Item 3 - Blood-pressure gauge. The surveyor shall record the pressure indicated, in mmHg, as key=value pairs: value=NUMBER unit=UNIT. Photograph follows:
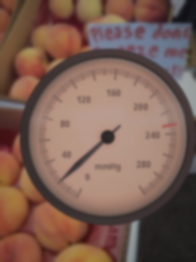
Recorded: value=20 unit=mmHg
